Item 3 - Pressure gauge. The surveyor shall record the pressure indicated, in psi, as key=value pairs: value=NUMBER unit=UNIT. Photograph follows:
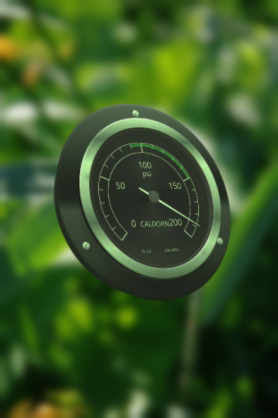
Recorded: value=190 unit=psi
